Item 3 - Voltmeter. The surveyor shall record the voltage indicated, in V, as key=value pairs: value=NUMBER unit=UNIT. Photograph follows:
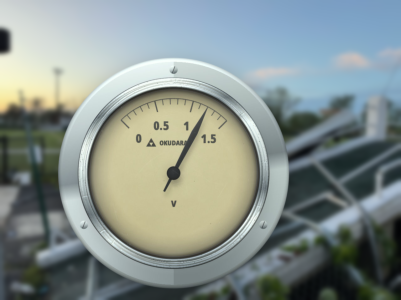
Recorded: value=1.2 unit=V
